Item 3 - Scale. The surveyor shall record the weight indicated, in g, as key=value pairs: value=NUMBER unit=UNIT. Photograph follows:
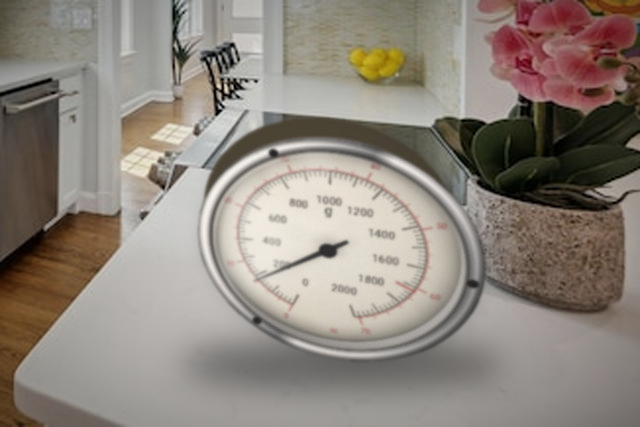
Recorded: value=200 unit=g
